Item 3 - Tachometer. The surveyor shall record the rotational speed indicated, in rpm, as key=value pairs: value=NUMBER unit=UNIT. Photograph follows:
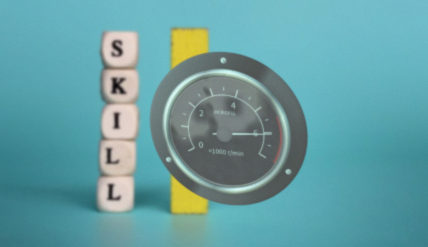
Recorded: value=6000 unit=rpm
